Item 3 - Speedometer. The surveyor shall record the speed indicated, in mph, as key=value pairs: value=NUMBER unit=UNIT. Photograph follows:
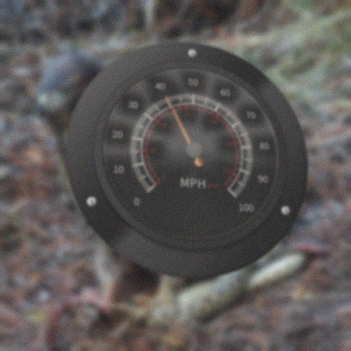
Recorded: value=40 unit=mph
